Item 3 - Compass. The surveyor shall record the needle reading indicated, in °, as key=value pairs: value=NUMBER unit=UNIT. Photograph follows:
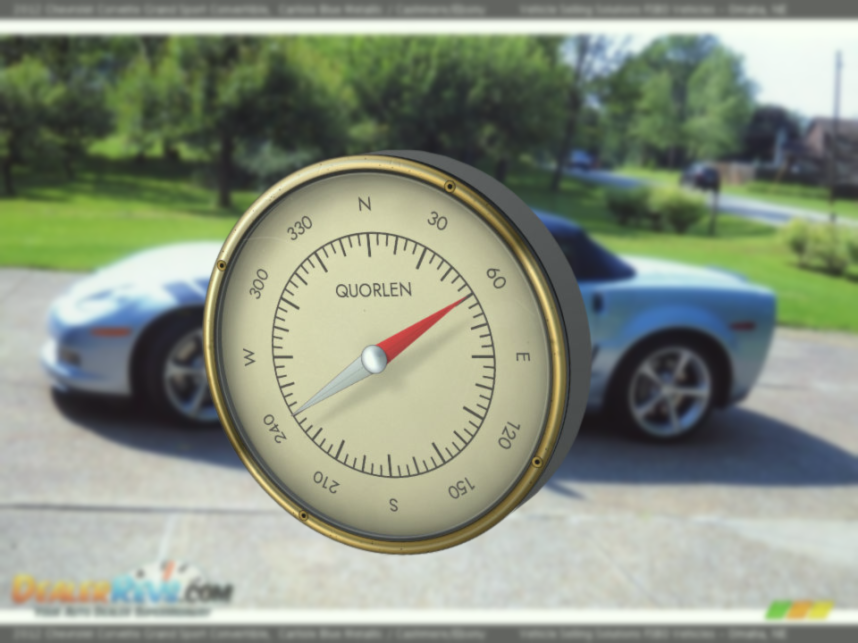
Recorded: value=60 unit=°
